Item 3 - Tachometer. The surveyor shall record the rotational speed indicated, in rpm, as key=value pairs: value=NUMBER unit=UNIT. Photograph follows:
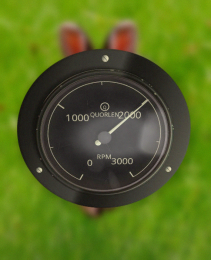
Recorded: value=2000 unit=rpm
